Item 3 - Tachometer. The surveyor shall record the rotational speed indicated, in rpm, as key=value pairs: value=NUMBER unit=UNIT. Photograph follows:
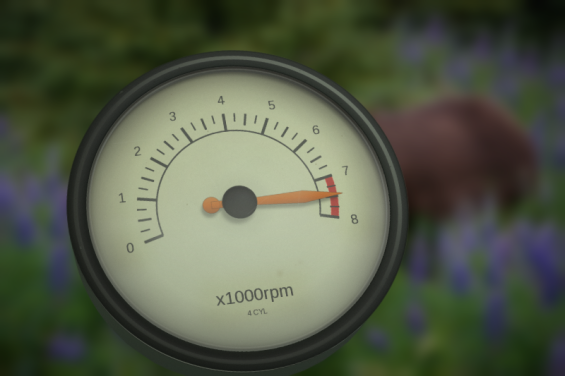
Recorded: value=7500 unit=rpm
